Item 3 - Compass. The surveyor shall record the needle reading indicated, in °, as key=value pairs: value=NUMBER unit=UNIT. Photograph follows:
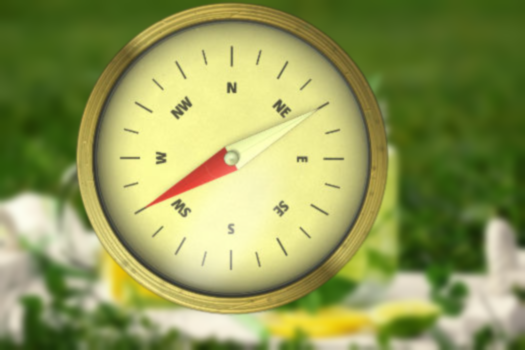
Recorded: value=240 unit=°
